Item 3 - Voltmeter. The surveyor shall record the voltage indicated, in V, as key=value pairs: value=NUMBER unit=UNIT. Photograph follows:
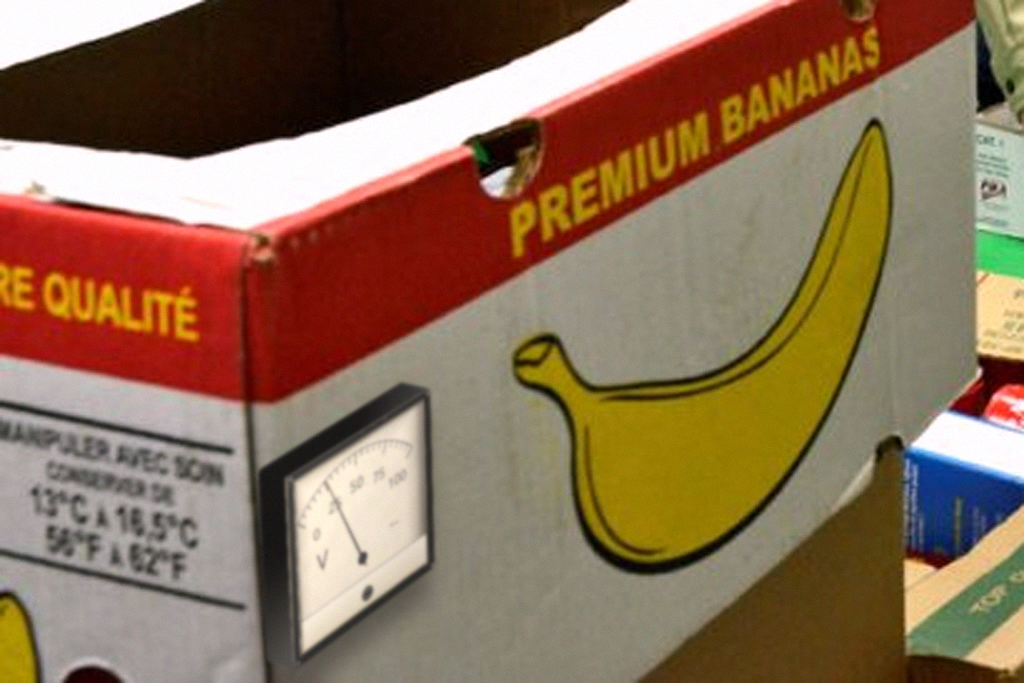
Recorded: value=25 unit=V
